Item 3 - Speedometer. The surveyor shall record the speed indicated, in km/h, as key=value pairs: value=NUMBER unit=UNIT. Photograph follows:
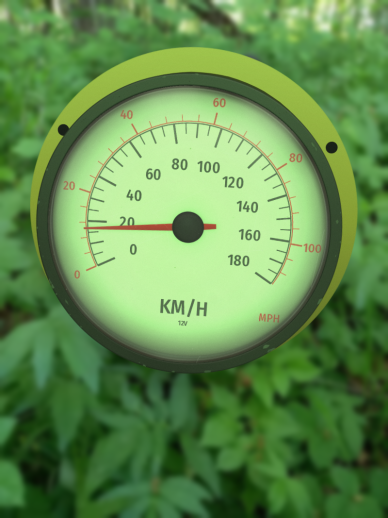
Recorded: value=17.5 unit=km/h
